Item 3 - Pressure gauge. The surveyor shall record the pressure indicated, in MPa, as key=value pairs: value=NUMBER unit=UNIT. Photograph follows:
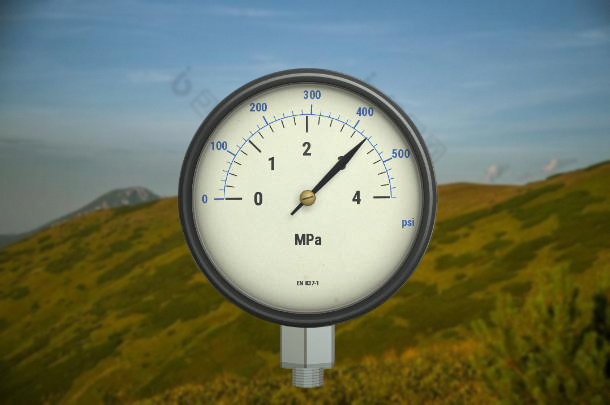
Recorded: value=3 unit=MPa
